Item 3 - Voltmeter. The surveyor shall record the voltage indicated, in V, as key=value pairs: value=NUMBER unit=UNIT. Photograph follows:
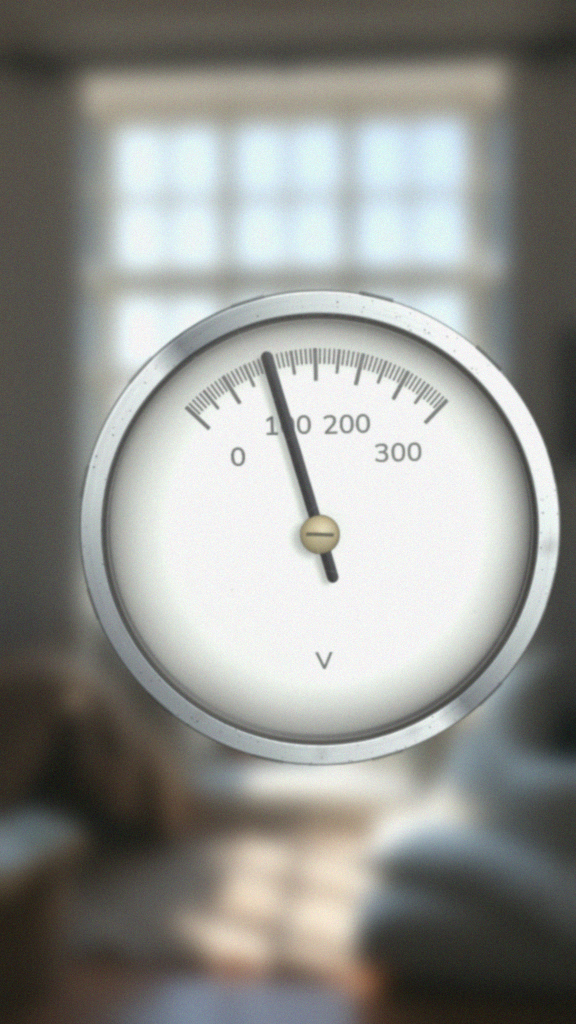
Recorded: value=100 unit=V
